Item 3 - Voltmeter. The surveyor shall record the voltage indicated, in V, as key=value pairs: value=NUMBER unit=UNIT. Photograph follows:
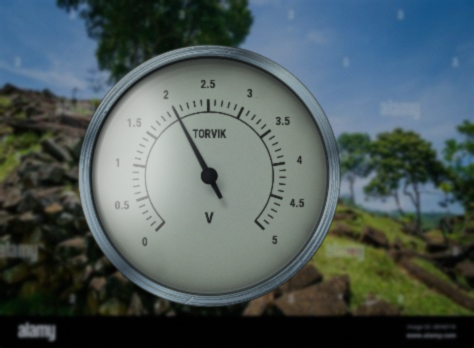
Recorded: value=2 unit=V
